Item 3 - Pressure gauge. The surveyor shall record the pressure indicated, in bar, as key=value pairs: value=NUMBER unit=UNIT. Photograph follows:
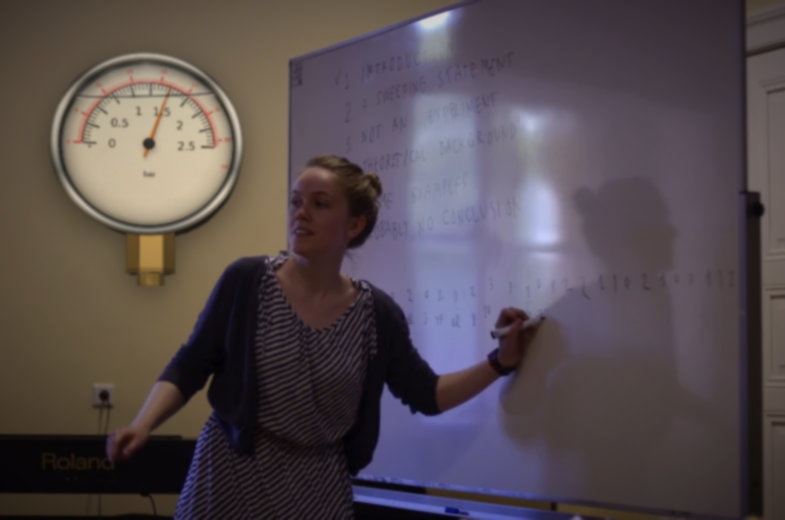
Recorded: value=1.5 unit=bar
